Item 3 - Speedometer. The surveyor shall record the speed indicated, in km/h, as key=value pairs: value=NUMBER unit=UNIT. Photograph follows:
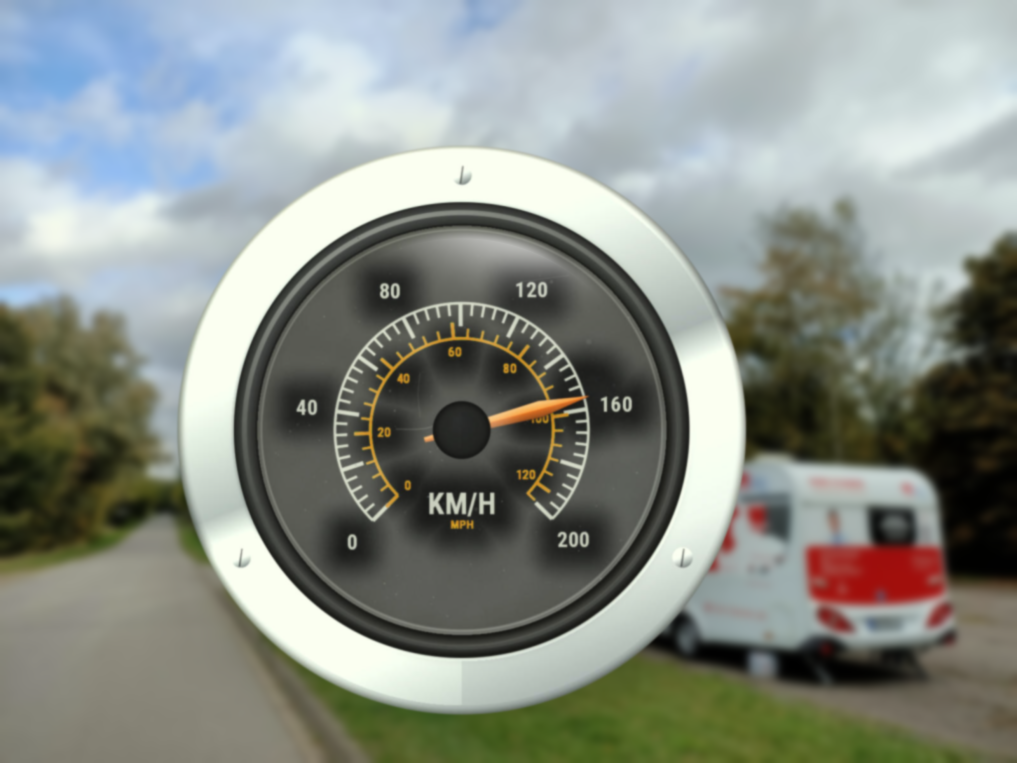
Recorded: value=156 unit=km/h
